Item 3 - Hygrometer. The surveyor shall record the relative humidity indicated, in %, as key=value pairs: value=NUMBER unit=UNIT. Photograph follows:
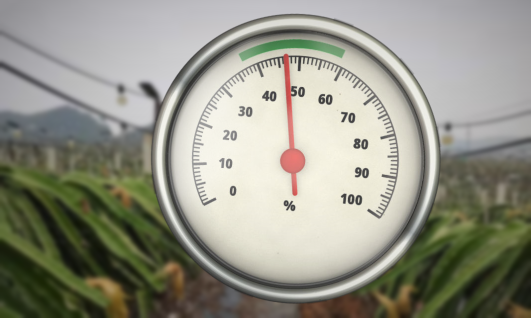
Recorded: value=47 unit=%
